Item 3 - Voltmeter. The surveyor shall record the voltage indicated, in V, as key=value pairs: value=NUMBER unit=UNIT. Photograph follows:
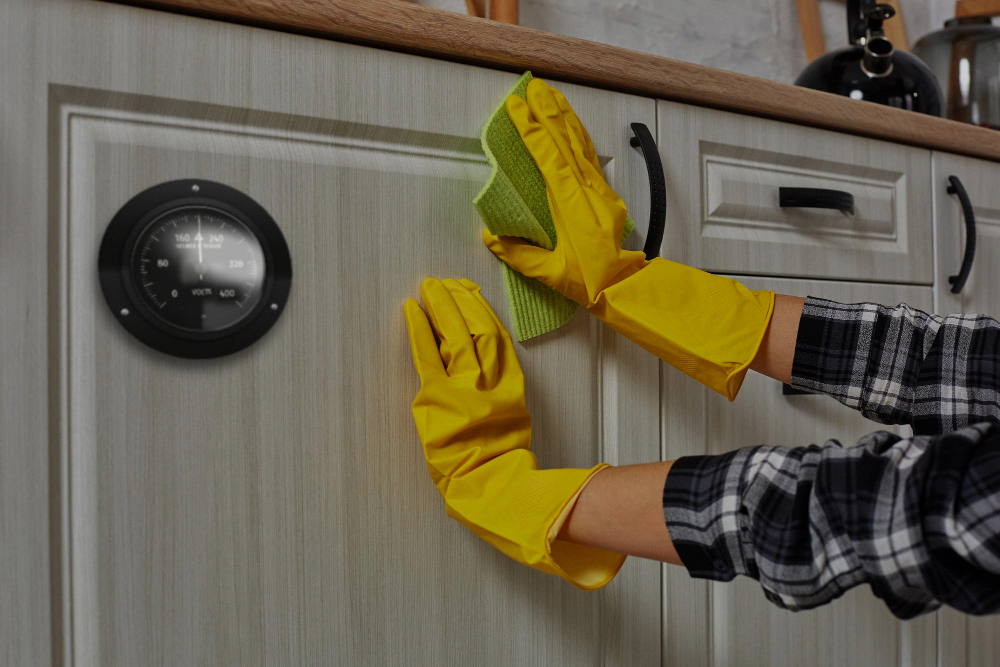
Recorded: value=200 unit=V
